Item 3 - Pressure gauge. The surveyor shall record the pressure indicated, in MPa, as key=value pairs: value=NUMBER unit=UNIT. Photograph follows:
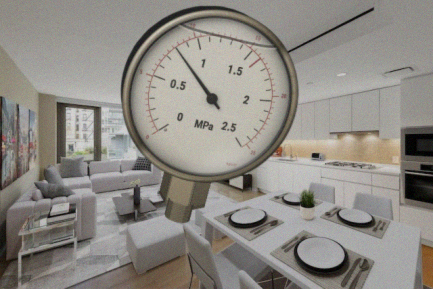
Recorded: value=0.8 unit=MPa
